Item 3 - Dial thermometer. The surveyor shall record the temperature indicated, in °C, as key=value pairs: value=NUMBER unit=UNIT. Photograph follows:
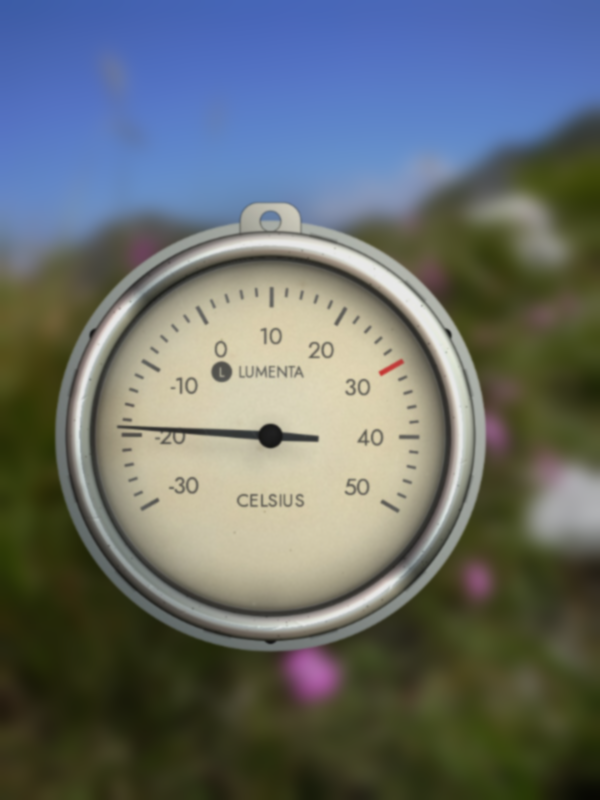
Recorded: value=-19 unit=°C
